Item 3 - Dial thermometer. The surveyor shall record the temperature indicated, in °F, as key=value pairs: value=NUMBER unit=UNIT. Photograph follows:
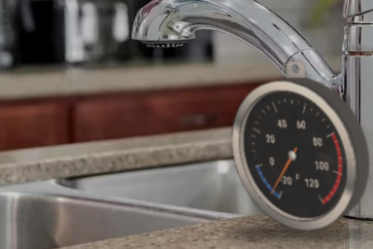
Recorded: value=-16 unit=°F
